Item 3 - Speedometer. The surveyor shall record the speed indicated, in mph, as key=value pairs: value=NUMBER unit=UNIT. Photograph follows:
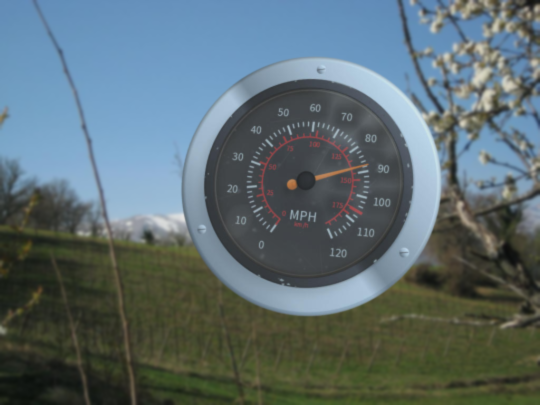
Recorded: value=88 unit=mph
